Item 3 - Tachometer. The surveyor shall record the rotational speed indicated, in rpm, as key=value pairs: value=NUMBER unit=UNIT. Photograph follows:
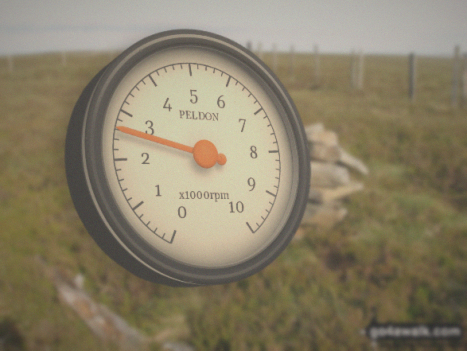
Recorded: value=2600 unit=rpm
